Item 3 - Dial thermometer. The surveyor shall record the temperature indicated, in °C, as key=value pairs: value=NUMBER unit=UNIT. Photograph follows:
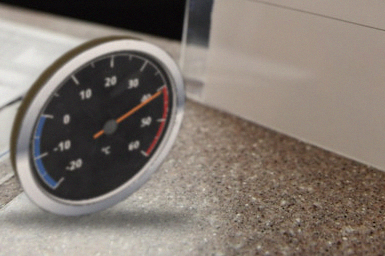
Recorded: value=40 unit=°C
